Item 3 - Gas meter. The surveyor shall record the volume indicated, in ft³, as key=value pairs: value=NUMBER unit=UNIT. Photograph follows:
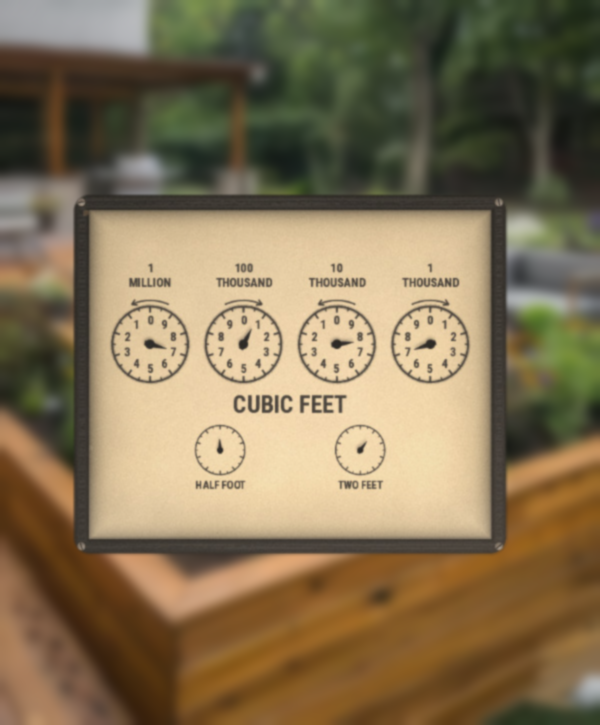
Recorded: value=707700 unit=ft³
